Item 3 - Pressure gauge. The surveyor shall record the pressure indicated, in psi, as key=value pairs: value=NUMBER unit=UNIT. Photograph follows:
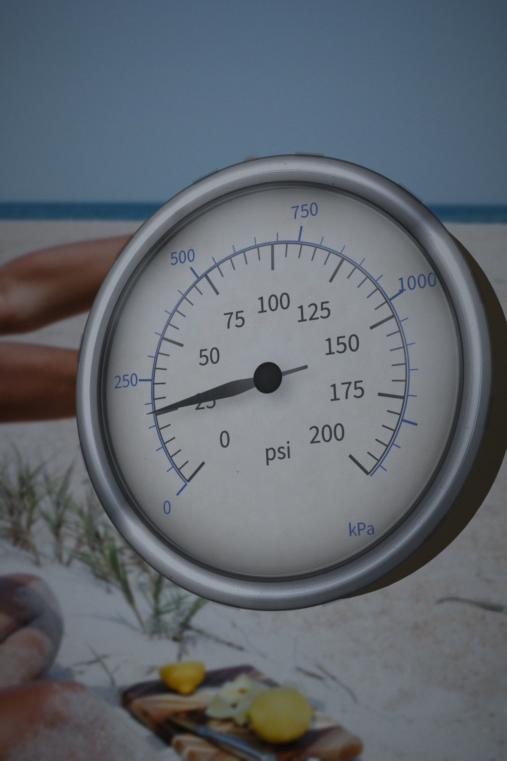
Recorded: value=25 unit=psi
